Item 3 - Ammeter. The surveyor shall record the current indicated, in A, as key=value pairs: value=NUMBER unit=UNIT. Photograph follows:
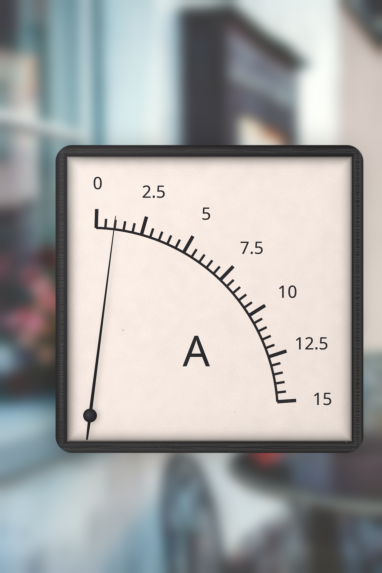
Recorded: value=1 unit=A
